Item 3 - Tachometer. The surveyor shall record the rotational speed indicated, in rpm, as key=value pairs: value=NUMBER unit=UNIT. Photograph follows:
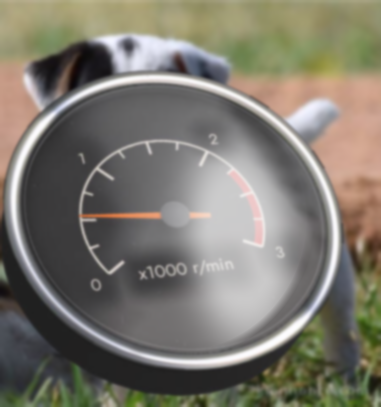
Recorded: value=500 unit=rpm
